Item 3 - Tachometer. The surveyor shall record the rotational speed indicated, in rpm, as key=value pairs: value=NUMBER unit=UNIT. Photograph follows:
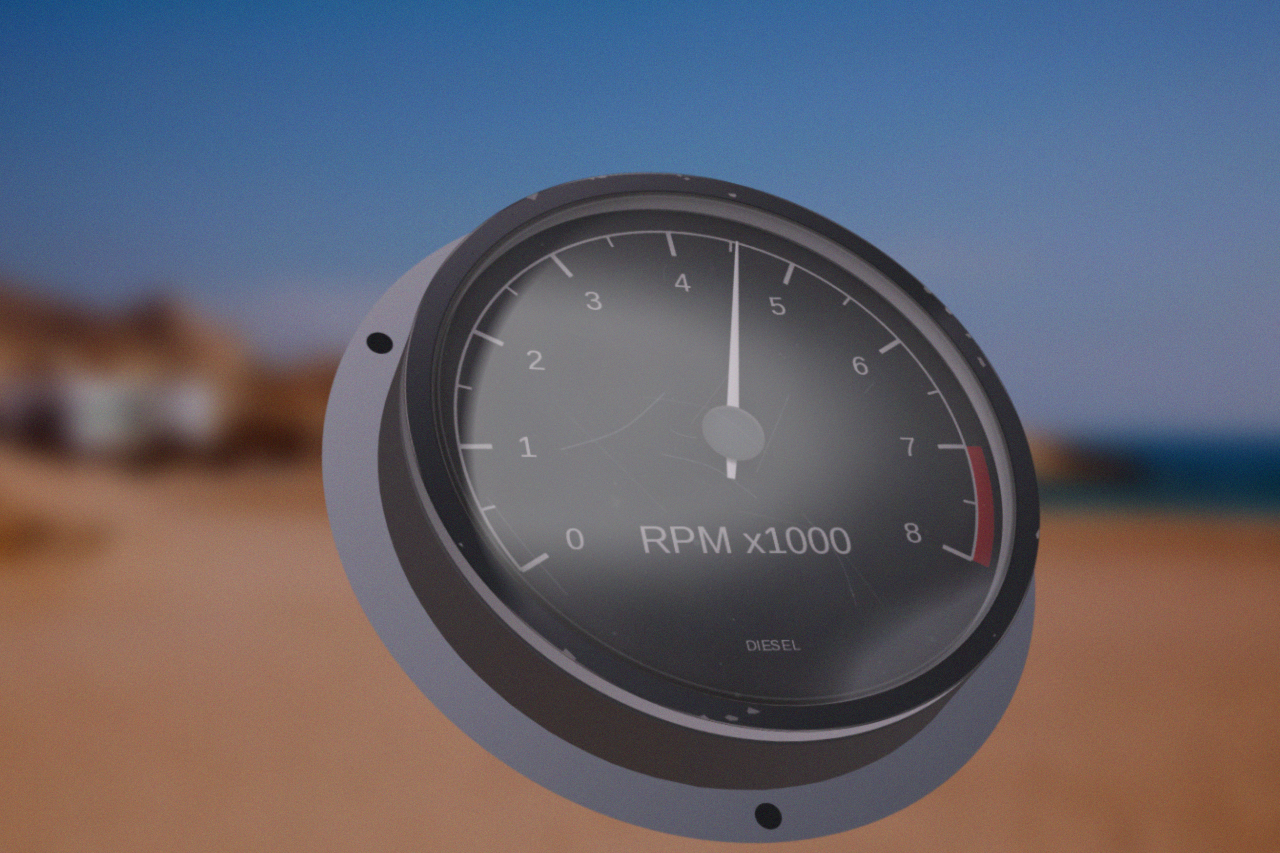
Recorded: value=4500 unit=rpm
